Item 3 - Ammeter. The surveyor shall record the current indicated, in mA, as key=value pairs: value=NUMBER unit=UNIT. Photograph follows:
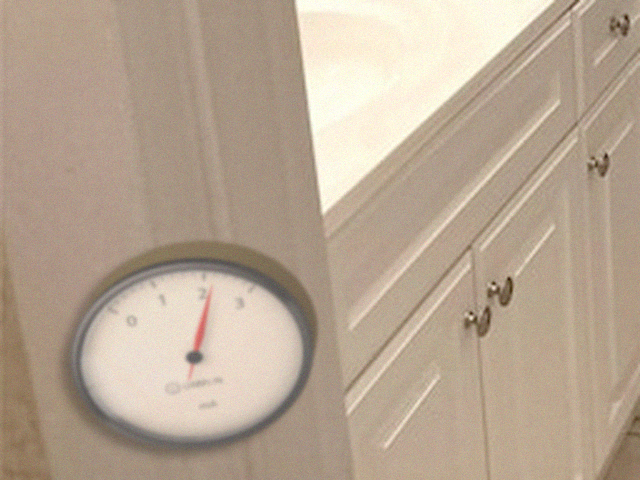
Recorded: value=2.2 unit=mA
